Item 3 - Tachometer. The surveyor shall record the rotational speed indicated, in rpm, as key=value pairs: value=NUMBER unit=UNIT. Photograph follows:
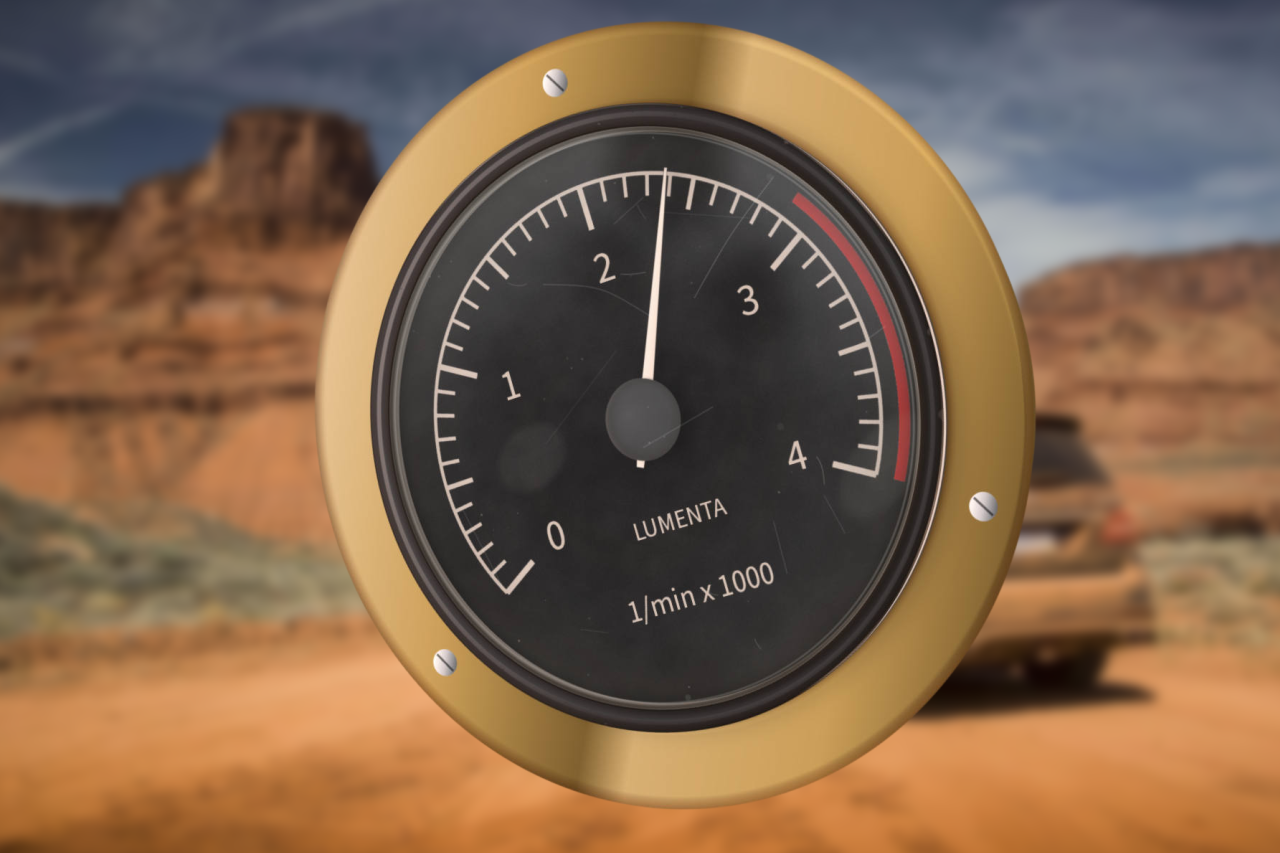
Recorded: value=2400 unit=rpm
